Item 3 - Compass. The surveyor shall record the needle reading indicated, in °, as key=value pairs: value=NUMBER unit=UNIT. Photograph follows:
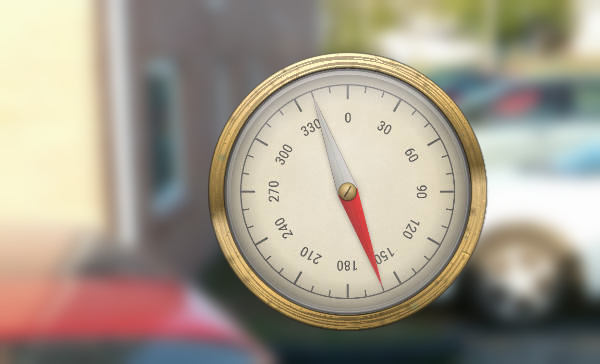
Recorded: value=160 unit=°
